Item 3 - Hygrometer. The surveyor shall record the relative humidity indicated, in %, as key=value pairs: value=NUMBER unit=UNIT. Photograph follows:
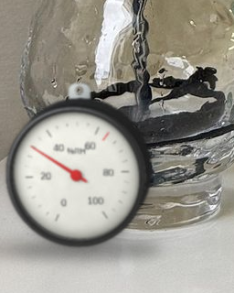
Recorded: value=32 unit=%
